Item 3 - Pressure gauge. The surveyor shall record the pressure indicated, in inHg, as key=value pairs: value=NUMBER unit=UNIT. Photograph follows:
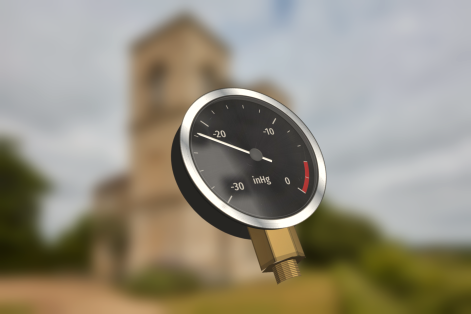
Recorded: value=-22 unit=inHg
